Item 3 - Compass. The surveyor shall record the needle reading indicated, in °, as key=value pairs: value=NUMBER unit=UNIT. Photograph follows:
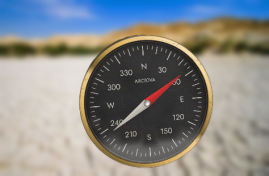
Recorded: value=55 unit=°
